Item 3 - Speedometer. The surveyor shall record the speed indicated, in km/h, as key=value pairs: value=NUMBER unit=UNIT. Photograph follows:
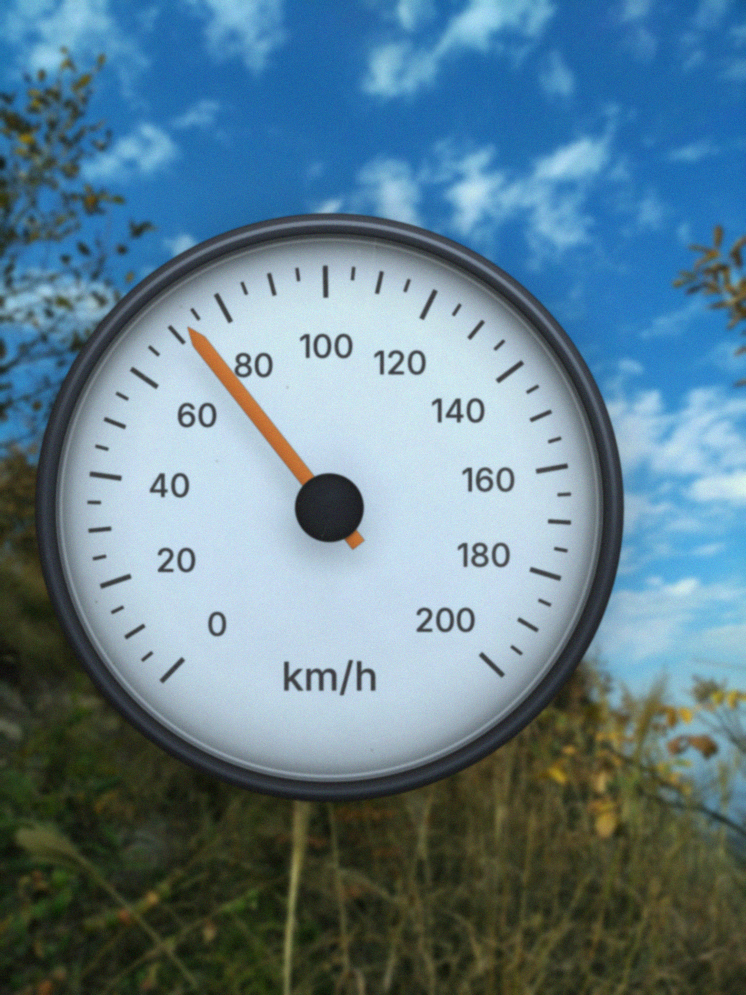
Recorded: value=72.5 unit=km/h
